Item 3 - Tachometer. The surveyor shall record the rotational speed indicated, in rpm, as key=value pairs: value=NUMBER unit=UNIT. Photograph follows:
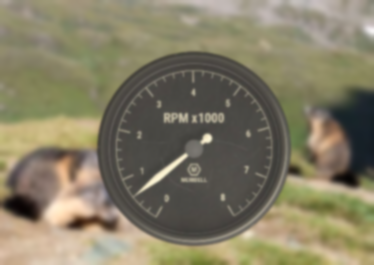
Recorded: value=600 unit=rpm
